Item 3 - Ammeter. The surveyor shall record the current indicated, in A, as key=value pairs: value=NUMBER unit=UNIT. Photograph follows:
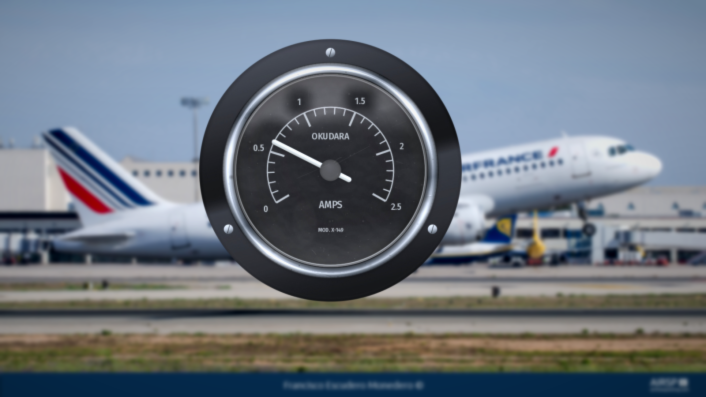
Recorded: value=0.6 unit=A
